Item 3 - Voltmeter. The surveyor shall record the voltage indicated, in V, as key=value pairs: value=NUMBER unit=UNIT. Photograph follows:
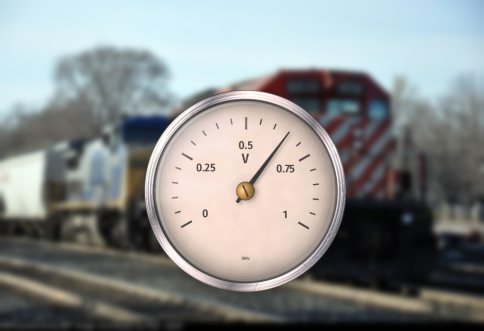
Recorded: value=0.65 unit=V
